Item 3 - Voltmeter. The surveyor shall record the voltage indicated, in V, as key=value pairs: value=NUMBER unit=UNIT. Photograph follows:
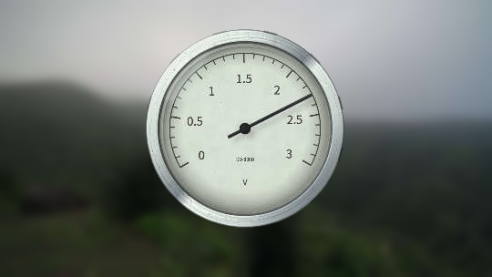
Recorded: value=2.3 unit=V
